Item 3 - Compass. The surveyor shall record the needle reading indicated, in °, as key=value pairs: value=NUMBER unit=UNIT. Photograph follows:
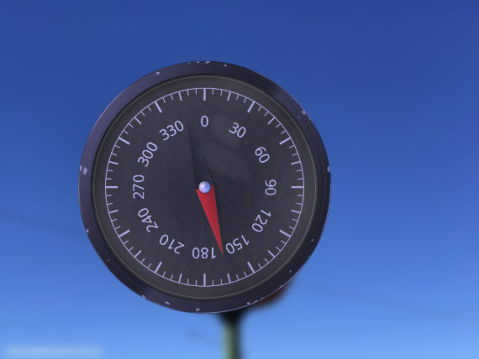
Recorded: value=165 unit=°
